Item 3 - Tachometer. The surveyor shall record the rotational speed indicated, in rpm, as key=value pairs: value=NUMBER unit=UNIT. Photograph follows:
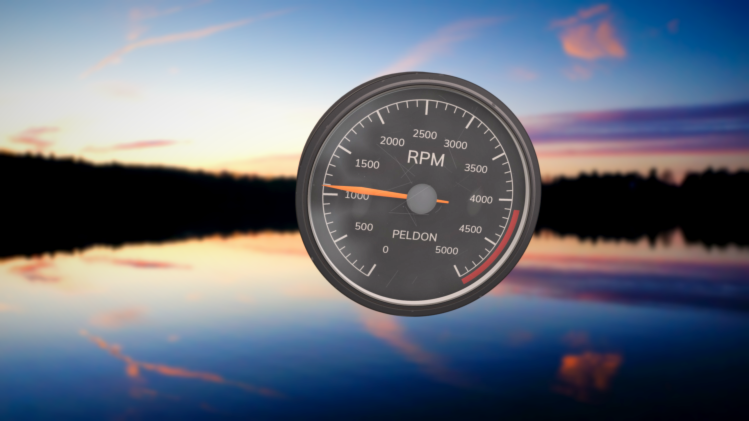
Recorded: value=1100 unit=rpm
